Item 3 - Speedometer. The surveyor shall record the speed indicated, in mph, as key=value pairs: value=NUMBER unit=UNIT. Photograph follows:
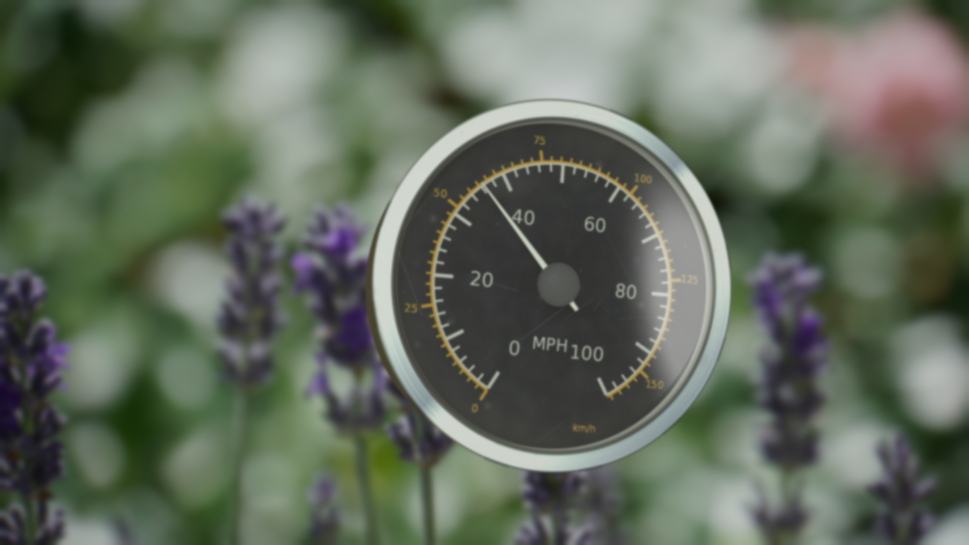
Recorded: value=36 unit=mph
